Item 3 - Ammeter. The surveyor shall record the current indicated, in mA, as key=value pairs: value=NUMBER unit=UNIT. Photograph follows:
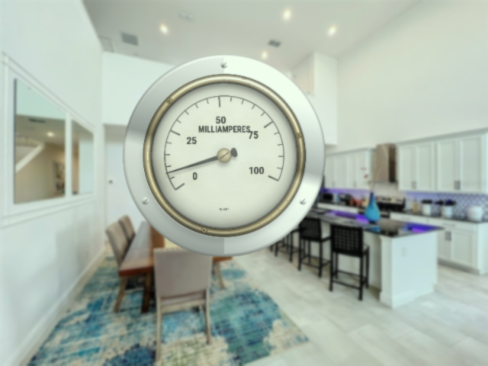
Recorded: value=7.5 unit=mA
